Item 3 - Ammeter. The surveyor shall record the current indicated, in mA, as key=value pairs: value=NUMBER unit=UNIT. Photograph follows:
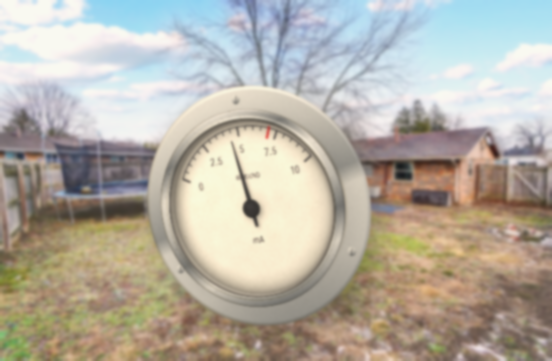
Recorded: value=4.5 unit=mA
